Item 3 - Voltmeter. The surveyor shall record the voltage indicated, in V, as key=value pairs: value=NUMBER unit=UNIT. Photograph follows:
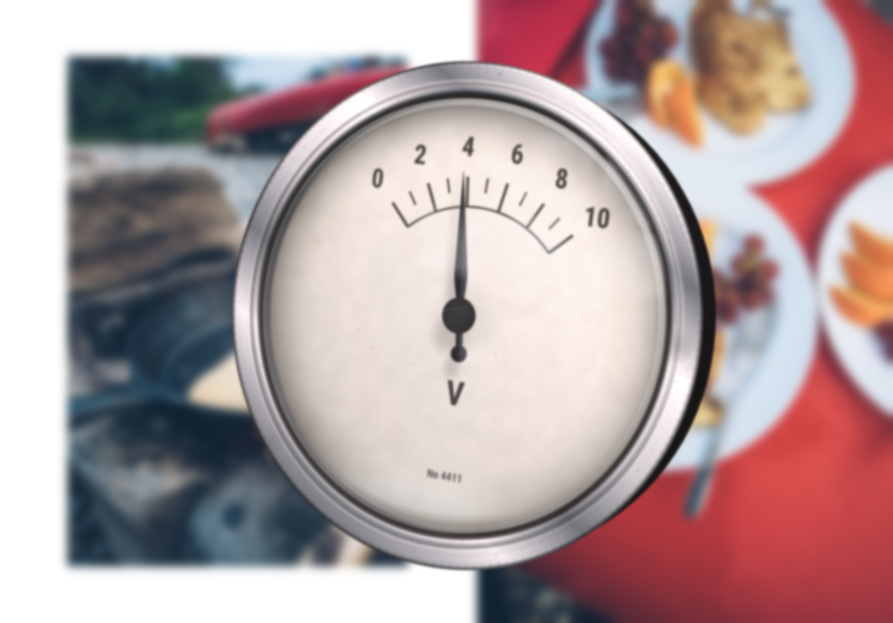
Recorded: value=4 unit=V
